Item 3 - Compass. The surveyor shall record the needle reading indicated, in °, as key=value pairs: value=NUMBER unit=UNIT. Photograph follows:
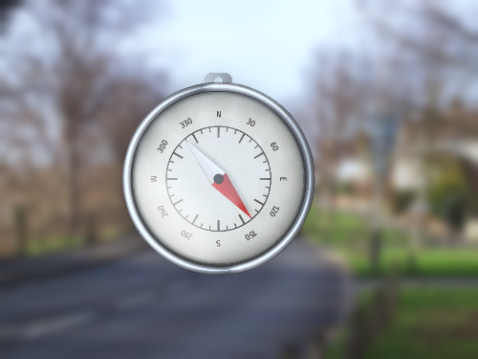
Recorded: value=140 unit=°
